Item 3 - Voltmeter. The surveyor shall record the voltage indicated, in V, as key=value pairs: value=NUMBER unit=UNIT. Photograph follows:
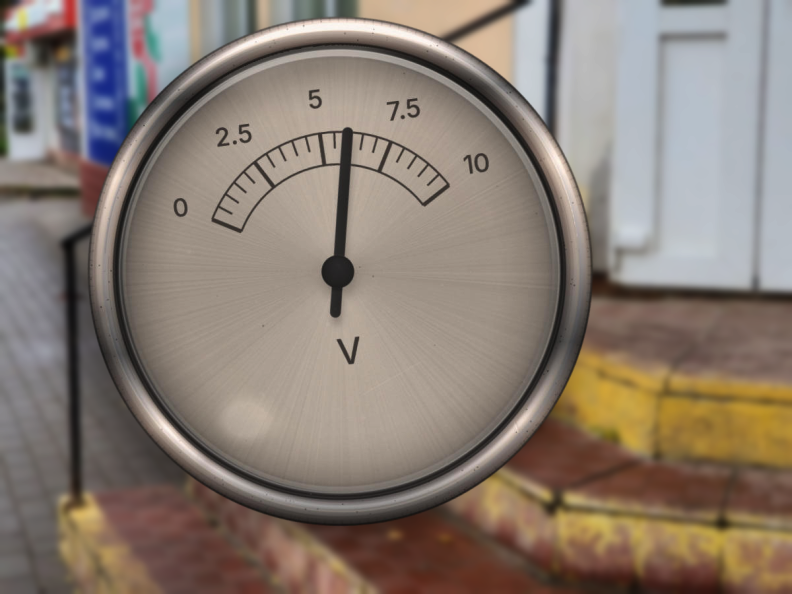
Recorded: value=6 unit=V
